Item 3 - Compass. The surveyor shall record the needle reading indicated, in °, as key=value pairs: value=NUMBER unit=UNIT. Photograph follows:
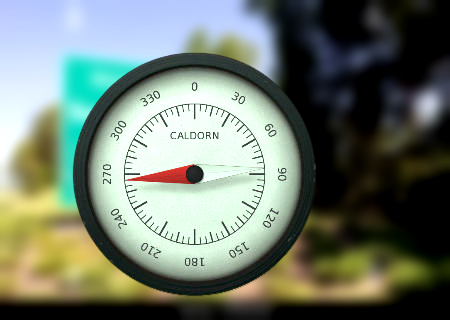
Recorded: value=265 unit=°
